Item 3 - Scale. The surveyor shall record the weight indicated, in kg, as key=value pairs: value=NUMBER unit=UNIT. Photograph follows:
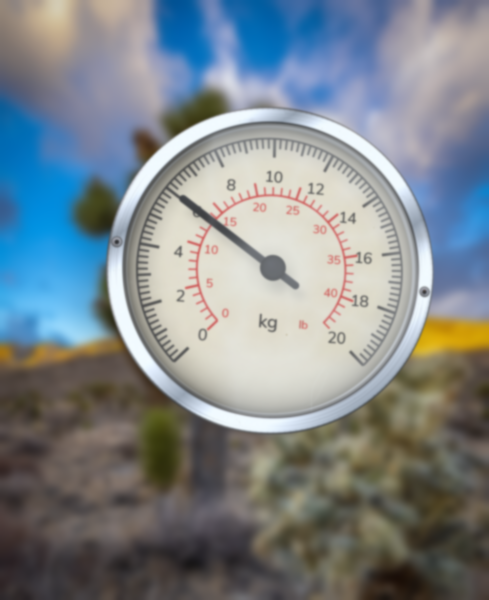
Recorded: value=6 unit=kg
